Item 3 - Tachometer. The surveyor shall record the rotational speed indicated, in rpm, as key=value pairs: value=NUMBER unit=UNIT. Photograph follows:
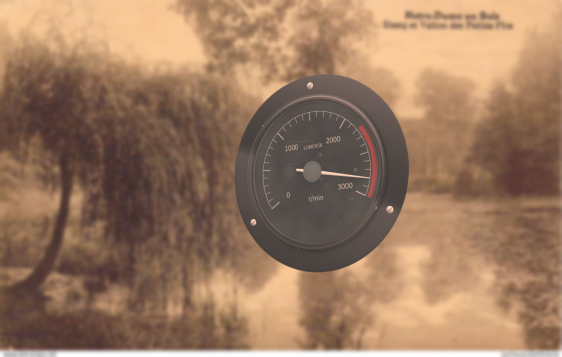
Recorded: value=2800 unit=rpm
